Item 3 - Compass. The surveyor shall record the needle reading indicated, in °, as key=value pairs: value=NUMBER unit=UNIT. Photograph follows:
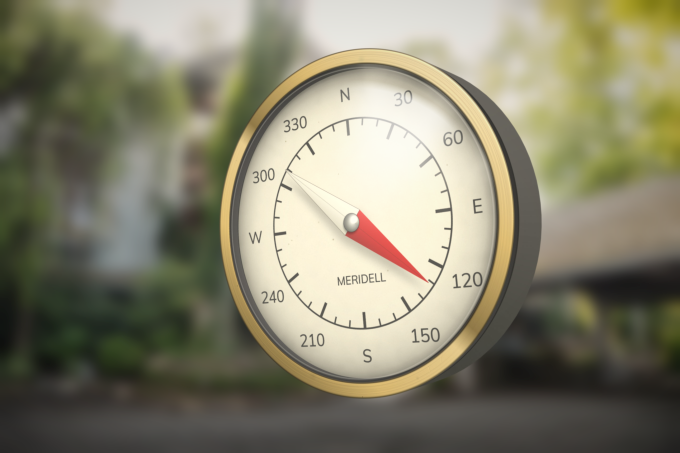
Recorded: value=130 unit=°
